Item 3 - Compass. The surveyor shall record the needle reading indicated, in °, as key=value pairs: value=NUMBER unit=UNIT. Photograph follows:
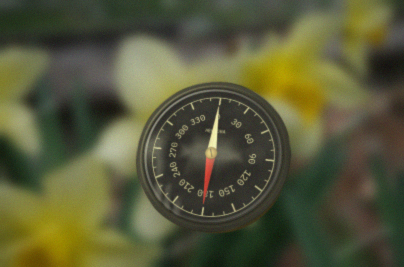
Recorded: value=180 unit=°
